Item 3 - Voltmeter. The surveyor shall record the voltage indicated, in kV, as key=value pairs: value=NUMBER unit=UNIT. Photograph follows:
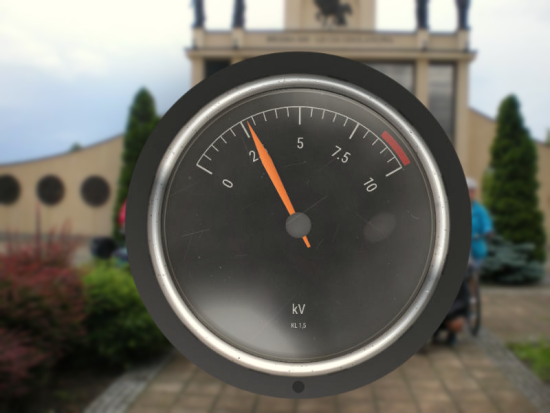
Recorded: value=2.75 unit=kV
